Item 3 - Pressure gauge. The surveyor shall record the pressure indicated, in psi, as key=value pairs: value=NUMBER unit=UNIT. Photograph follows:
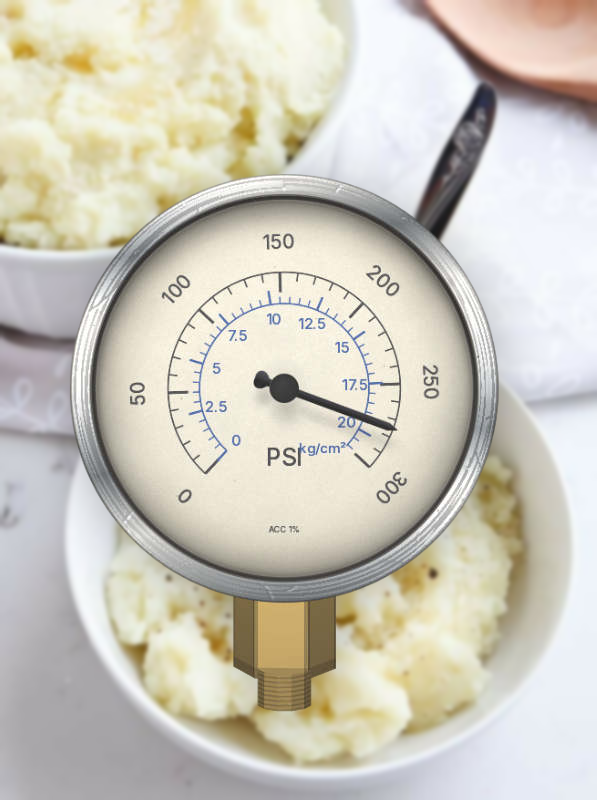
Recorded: value=275 unit=psi
